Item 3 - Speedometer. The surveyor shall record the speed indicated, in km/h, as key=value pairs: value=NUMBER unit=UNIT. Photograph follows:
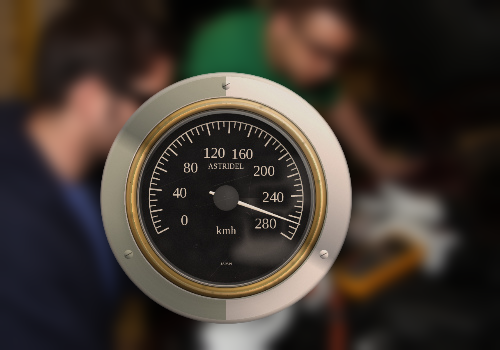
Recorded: value=265 unit=km/h
